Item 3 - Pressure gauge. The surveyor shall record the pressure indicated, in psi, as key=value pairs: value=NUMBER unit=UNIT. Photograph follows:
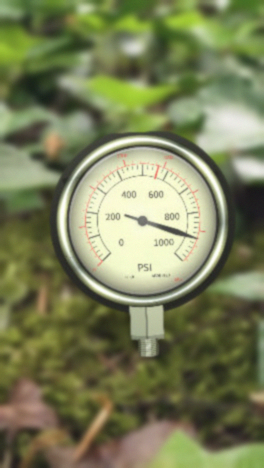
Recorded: value=900 unit=psi
